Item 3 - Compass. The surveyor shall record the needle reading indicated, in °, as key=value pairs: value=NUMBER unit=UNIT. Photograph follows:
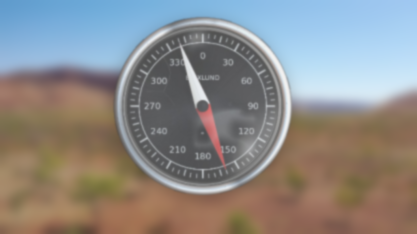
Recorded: value=160 unit=°
